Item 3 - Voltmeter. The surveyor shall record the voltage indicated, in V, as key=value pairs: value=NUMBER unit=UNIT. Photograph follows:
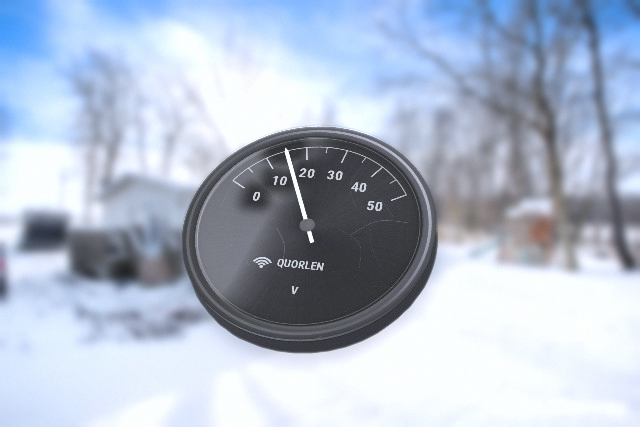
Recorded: value=15 unit=V
